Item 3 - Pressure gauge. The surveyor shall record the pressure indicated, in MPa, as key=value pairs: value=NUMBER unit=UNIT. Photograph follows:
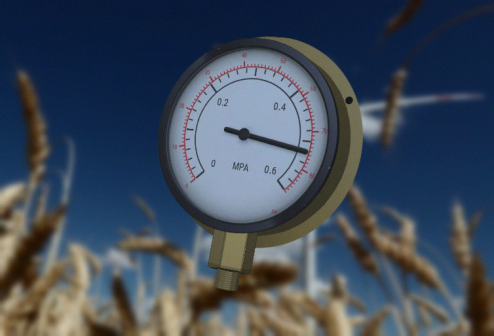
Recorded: value=0.52 unit=MPa
